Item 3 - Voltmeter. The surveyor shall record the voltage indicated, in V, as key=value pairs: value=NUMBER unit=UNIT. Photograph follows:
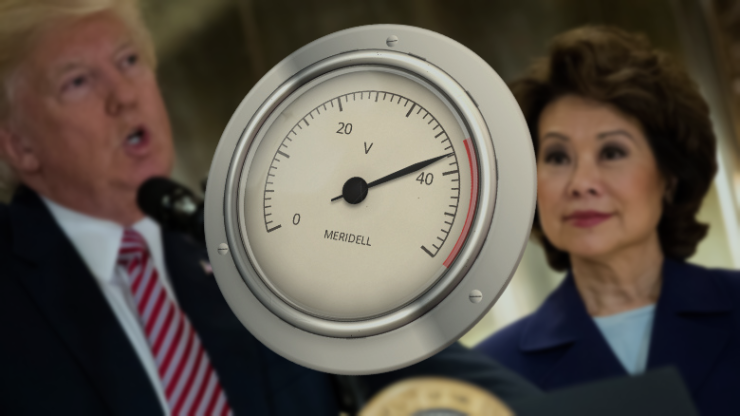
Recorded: value=38 unit=V
